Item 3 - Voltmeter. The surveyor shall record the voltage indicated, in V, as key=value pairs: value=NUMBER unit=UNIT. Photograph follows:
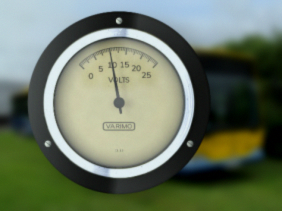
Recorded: value=10 unit=V
